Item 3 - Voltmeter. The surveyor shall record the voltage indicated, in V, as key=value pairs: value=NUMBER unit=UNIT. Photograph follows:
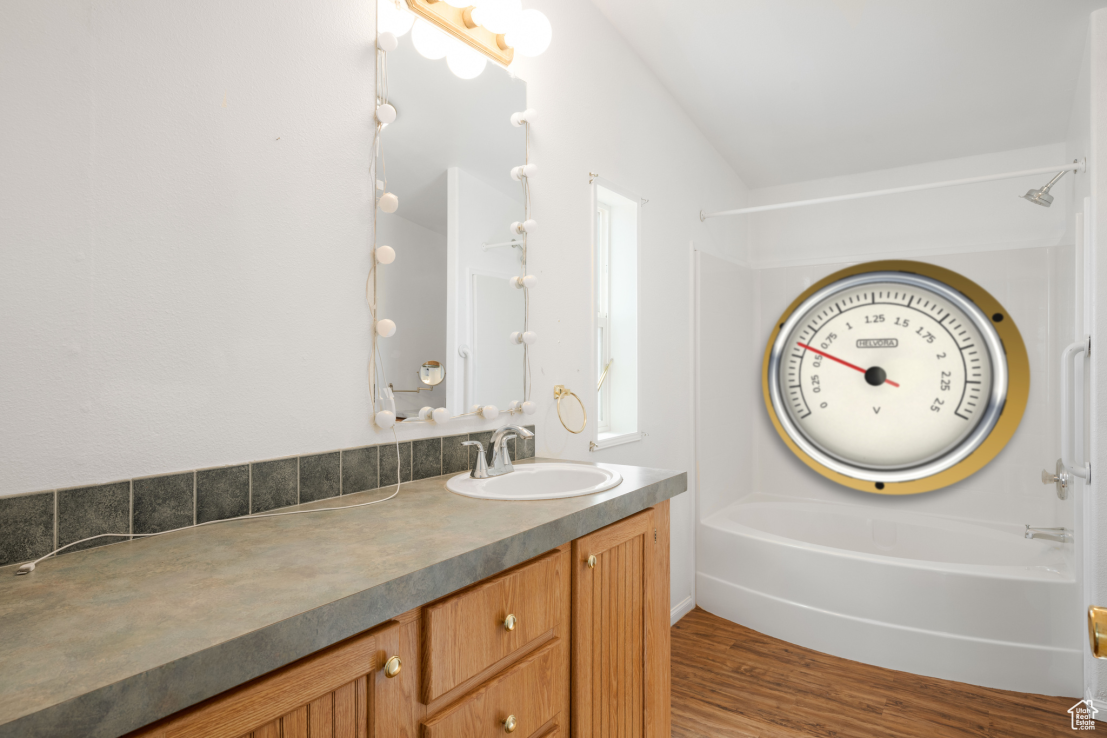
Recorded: value=0.6 unit=V
